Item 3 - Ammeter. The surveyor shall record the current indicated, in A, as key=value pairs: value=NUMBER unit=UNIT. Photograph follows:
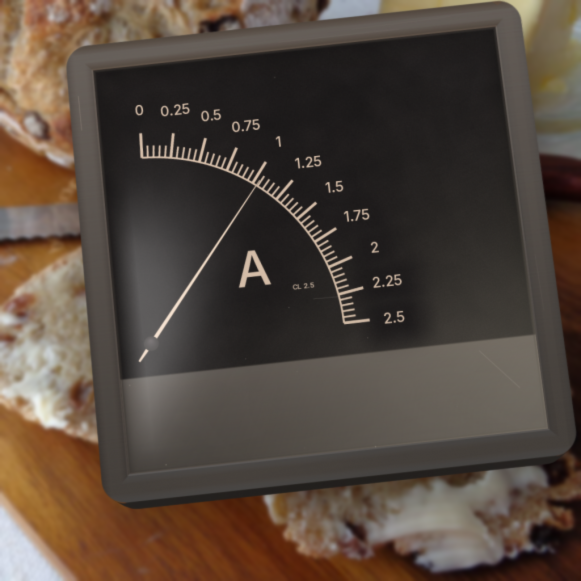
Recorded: value=1.05 unit=A
